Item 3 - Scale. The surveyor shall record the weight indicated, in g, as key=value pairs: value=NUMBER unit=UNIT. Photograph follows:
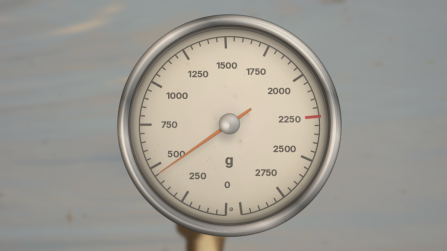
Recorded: value=450 unit=g
